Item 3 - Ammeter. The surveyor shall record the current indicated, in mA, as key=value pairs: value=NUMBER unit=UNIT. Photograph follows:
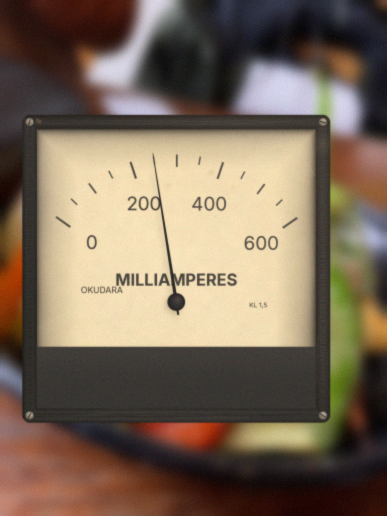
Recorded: value=250 unit=mA
